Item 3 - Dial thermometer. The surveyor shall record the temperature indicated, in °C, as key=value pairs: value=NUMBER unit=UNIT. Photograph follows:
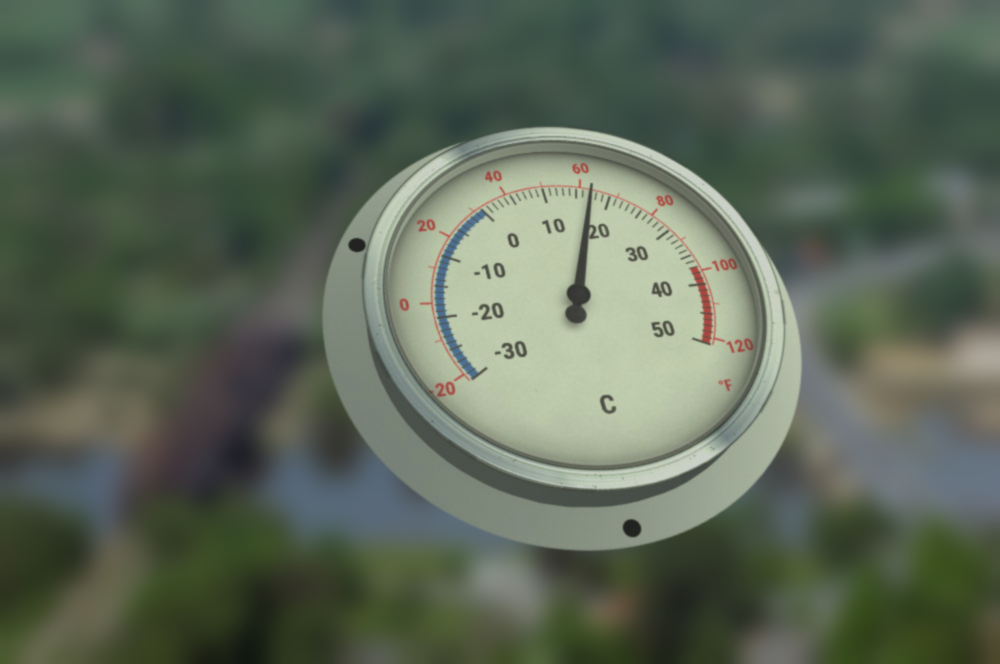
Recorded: value=17 unit=°C
